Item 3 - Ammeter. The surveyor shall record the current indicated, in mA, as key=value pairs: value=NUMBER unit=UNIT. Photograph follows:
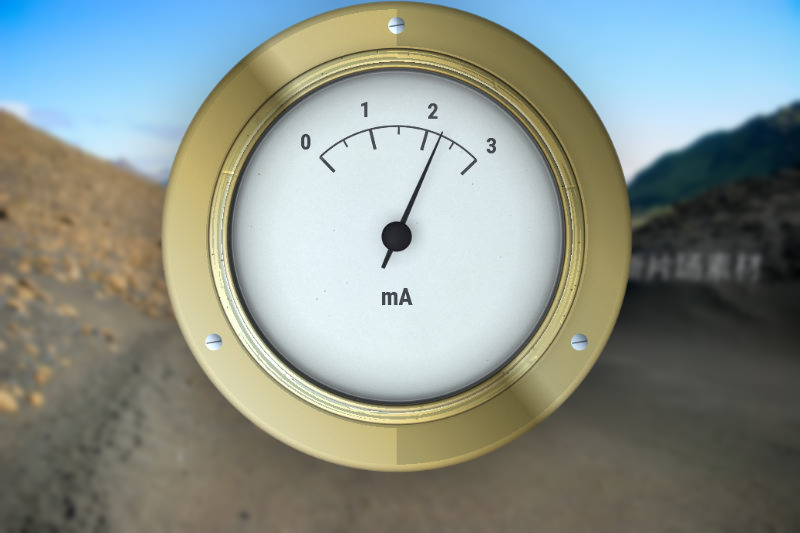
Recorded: value=2.25 unit=mA
